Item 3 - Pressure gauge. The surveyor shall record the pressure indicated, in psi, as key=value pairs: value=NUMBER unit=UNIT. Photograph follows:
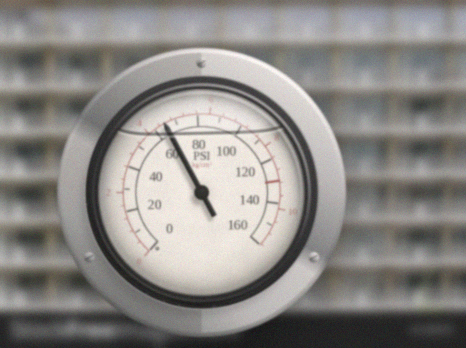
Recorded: value=65 unit=psi
